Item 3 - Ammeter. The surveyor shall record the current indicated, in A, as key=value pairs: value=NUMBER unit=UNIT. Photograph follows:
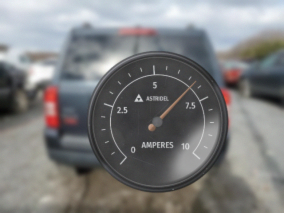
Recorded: value=6.75 unit=A
